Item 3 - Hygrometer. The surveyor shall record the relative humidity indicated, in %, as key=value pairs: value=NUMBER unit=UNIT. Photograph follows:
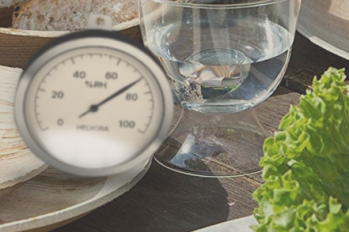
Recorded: value=72 unit=%
